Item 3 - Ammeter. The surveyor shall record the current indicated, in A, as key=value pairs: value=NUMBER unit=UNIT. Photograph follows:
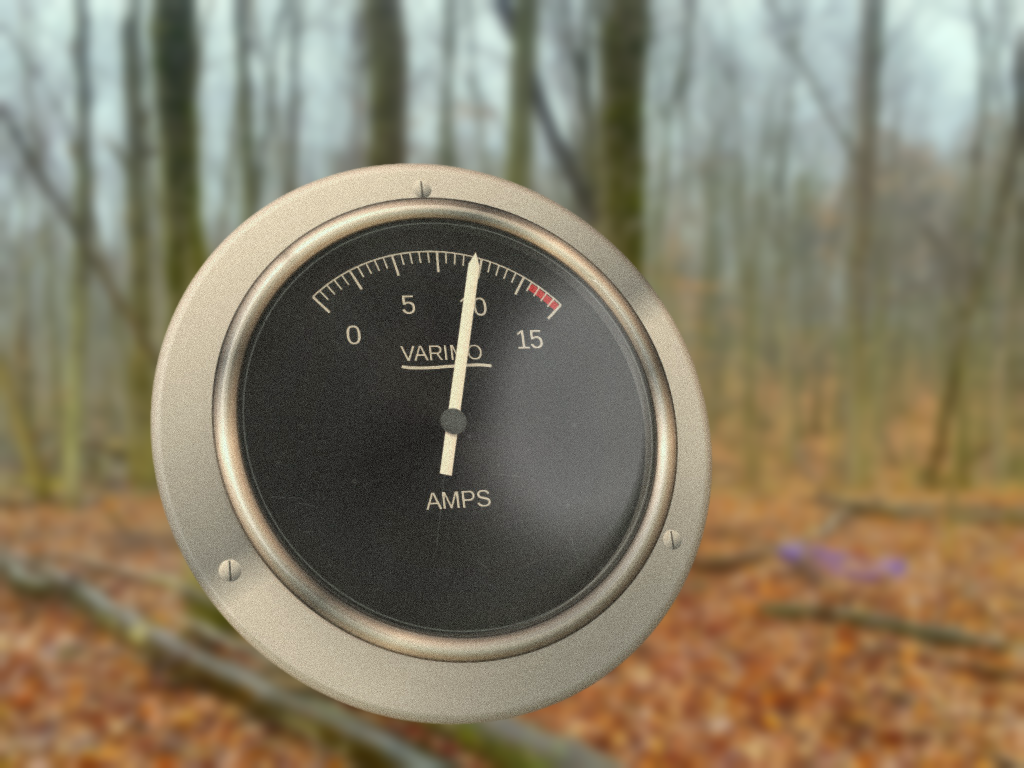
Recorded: value=9.5 unit=A
